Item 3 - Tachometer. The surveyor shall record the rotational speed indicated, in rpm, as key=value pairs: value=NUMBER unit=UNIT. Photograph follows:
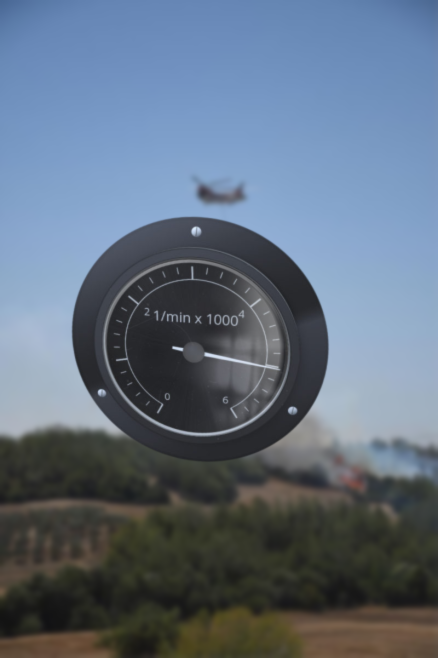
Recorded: value=5000 unit=rpm
